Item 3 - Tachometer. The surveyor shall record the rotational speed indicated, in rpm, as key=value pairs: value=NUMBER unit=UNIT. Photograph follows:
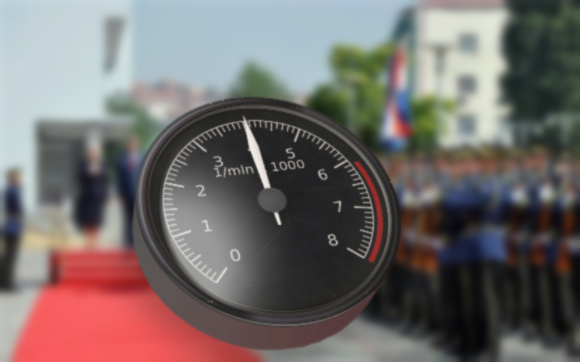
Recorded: value=4000 unit=rpm
